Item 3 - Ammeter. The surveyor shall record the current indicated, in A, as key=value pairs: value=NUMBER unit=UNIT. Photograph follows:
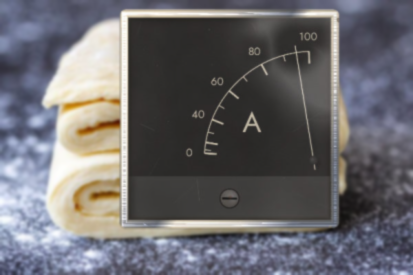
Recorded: value=95 unit=A
